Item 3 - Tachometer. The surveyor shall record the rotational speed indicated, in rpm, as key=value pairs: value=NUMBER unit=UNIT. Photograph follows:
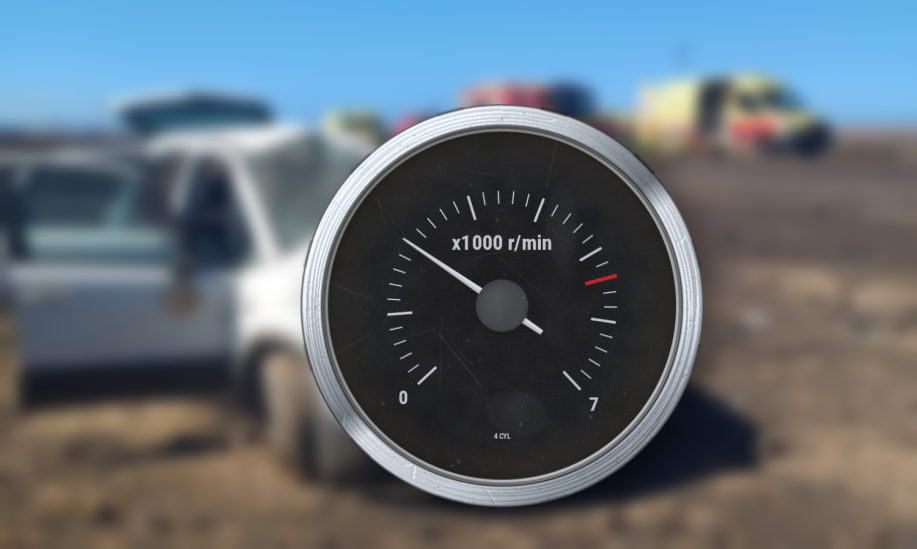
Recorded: value=2000 unit=rpm
